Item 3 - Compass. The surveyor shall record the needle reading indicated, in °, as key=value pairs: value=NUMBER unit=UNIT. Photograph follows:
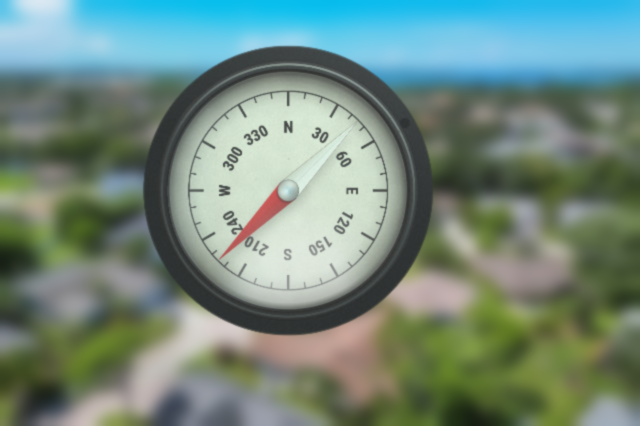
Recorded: value=225 unit=°
